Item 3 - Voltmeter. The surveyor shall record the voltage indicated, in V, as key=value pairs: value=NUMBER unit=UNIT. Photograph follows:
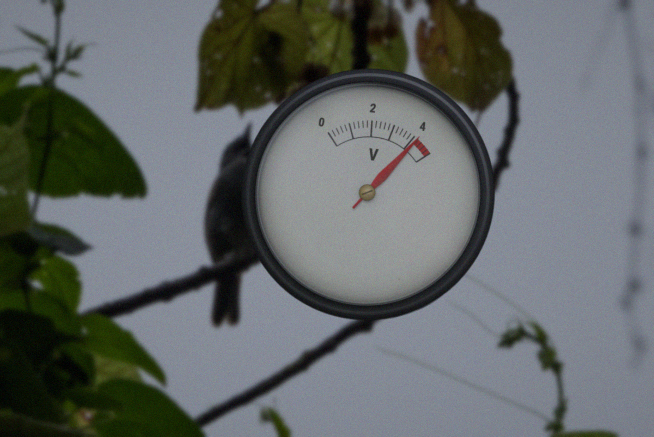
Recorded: value=4.2 unit=V
